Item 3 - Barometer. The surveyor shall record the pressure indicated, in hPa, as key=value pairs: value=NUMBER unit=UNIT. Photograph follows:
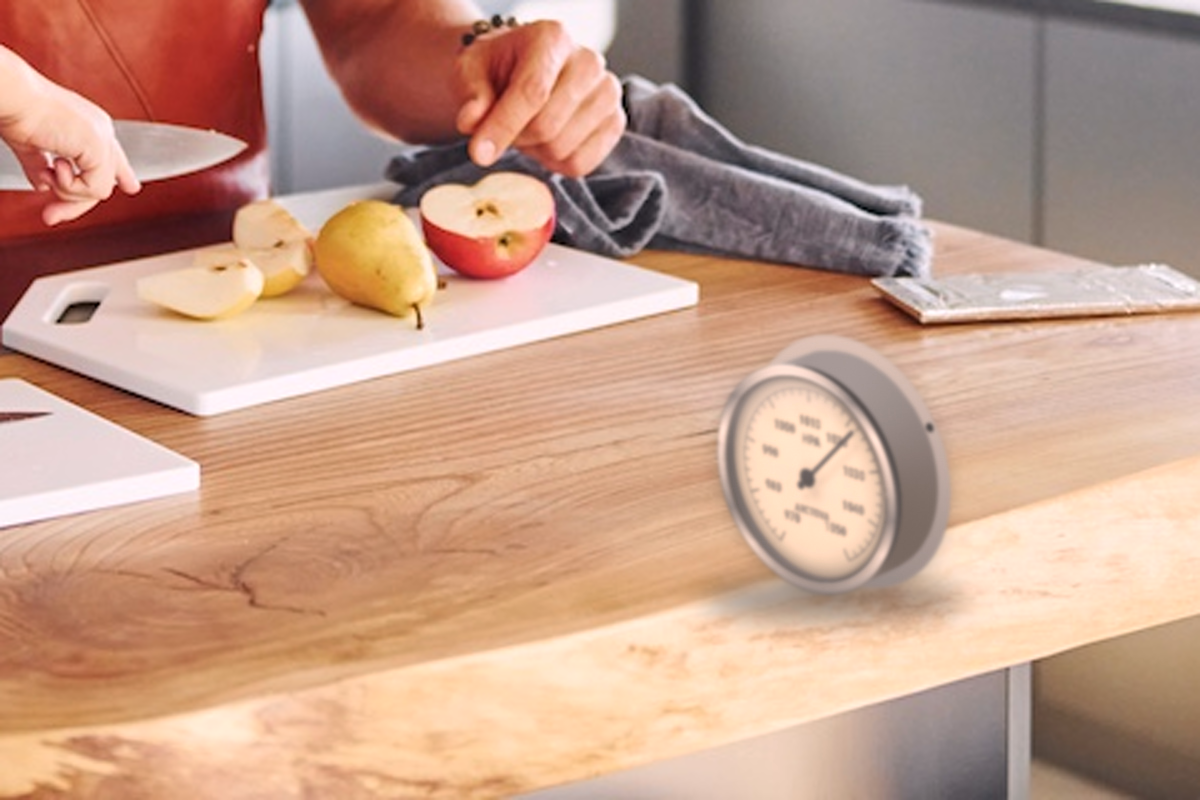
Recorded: value=1022 unit=hPa
